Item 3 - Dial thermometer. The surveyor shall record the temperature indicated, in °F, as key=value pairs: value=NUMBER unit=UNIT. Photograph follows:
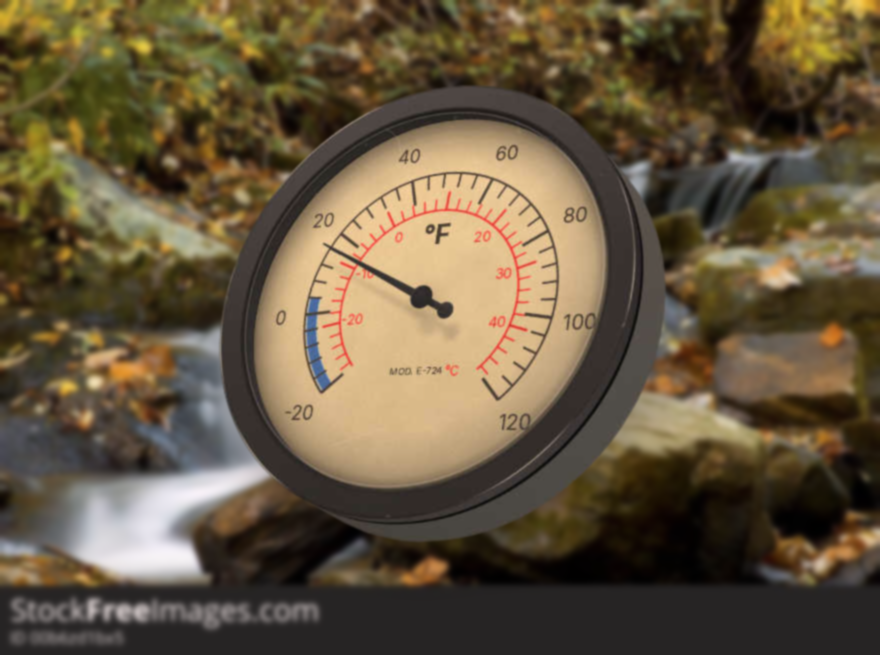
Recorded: value=16 unit=°F
